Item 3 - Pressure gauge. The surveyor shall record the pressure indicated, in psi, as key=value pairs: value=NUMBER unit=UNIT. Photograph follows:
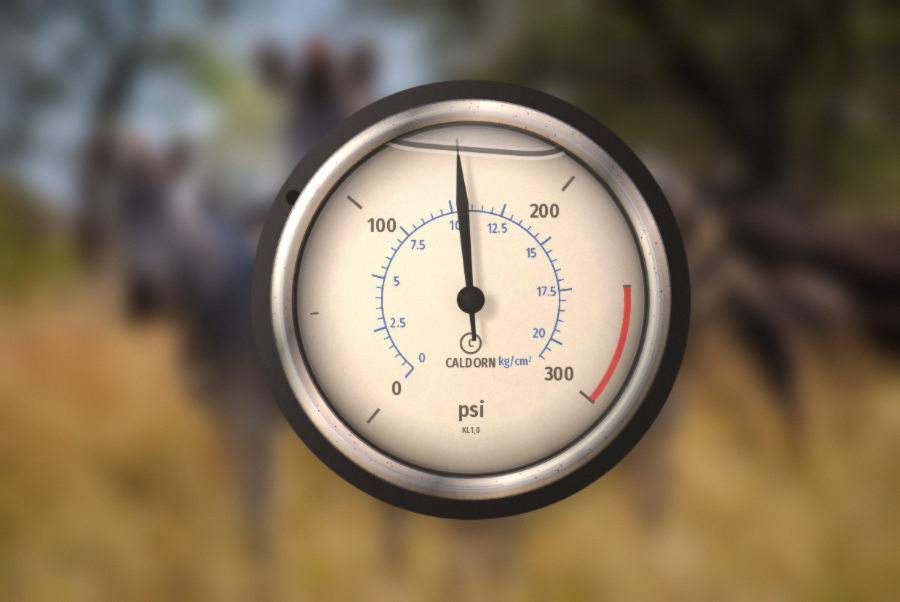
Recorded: value=150 unit=psi
